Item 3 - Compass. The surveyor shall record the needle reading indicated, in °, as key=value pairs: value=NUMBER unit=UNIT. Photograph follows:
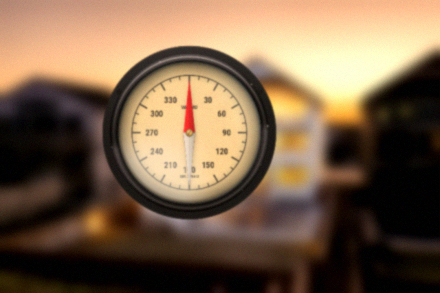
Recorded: value=0 unit=°
